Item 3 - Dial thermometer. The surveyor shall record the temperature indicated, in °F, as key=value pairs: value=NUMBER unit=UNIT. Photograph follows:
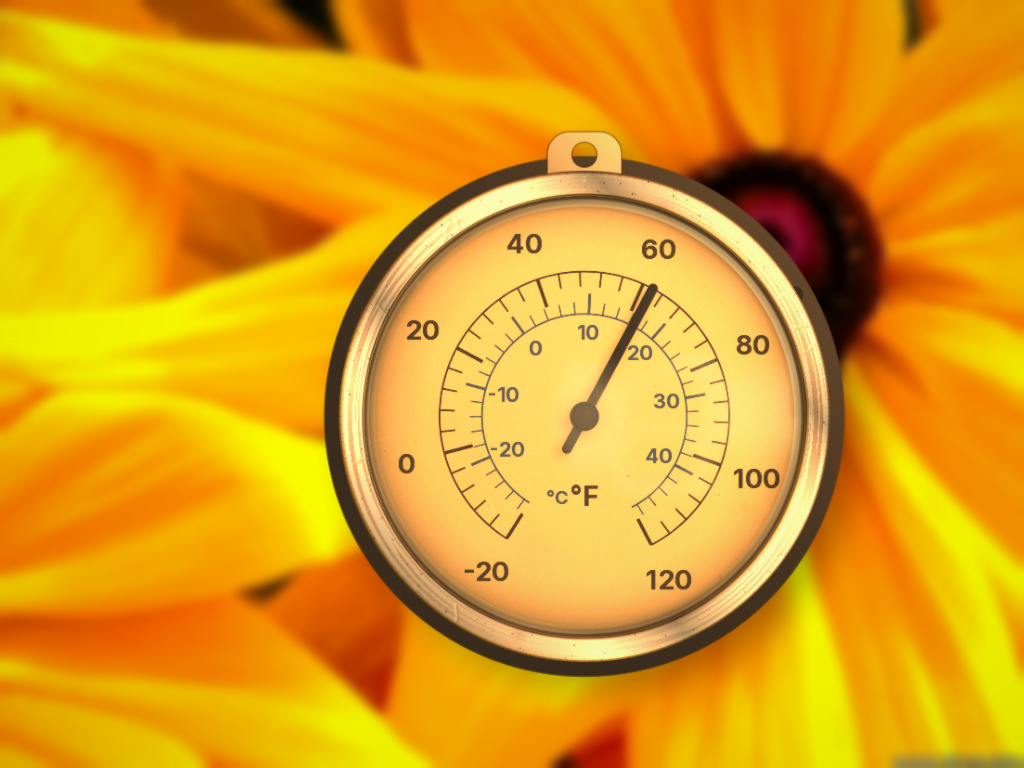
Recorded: value=62 unit=°F
